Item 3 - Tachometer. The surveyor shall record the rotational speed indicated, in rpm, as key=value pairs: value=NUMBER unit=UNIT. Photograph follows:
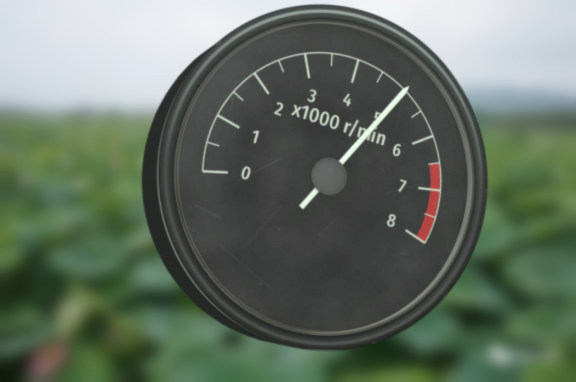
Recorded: value=5000 unit=rpm
